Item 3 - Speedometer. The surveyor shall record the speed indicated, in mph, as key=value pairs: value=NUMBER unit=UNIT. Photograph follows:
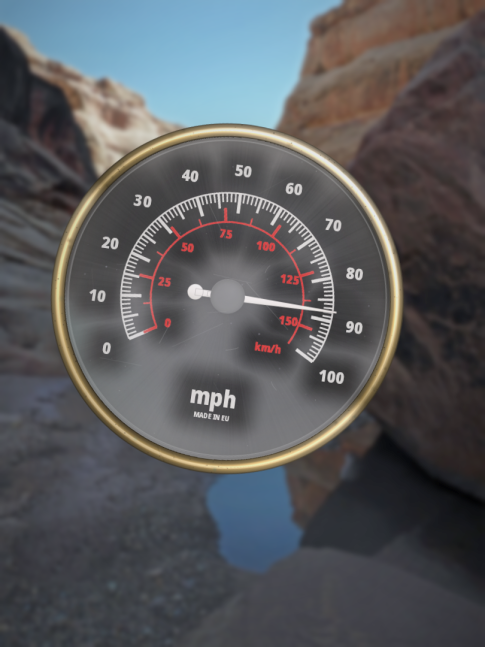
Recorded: value=88 unit=mph
